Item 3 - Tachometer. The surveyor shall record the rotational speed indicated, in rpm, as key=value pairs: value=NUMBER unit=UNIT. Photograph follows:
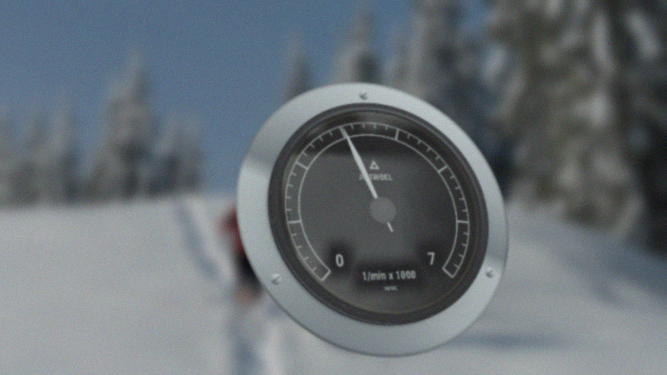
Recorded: value=3000 unit=rpm
